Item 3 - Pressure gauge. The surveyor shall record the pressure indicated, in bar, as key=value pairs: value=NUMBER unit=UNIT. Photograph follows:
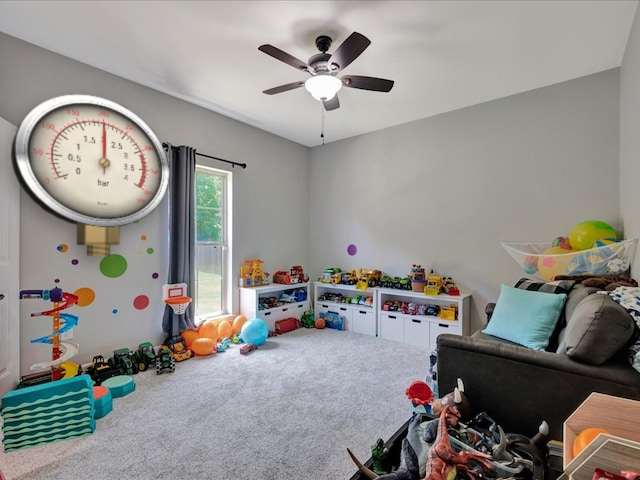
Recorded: value=2 unit=bar
